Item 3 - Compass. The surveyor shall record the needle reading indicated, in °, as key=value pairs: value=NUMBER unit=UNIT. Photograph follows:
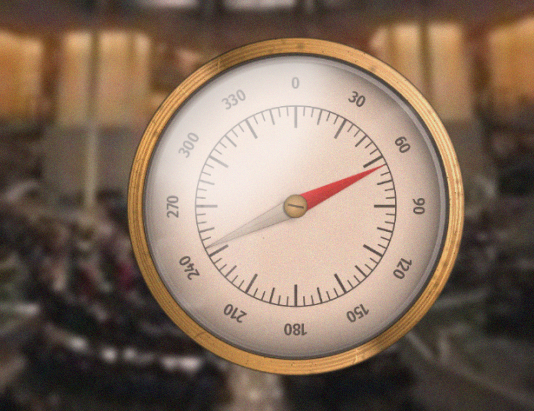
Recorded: value=65 unit=°
